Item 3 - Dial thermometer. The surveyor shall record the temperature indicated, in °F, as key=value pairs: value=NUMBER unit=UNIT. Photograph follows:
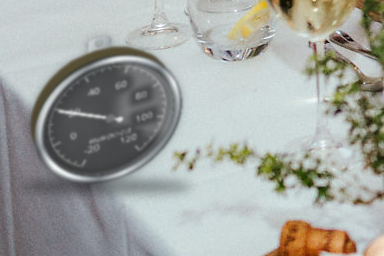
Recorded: value=20 unit=°F
